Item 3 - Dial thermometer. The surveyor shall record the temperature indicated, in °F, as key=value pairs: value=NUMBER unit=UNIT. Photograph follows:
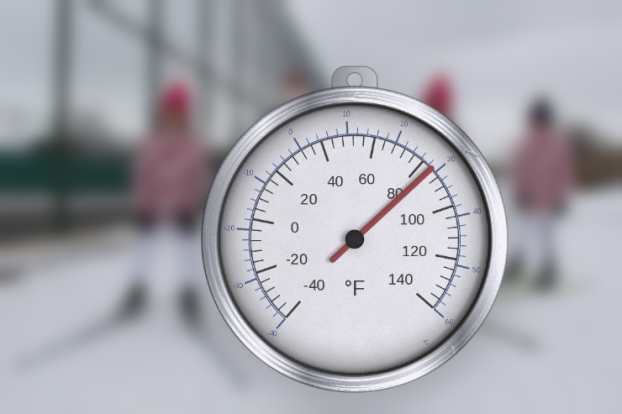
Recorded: value=84 unit=°F
